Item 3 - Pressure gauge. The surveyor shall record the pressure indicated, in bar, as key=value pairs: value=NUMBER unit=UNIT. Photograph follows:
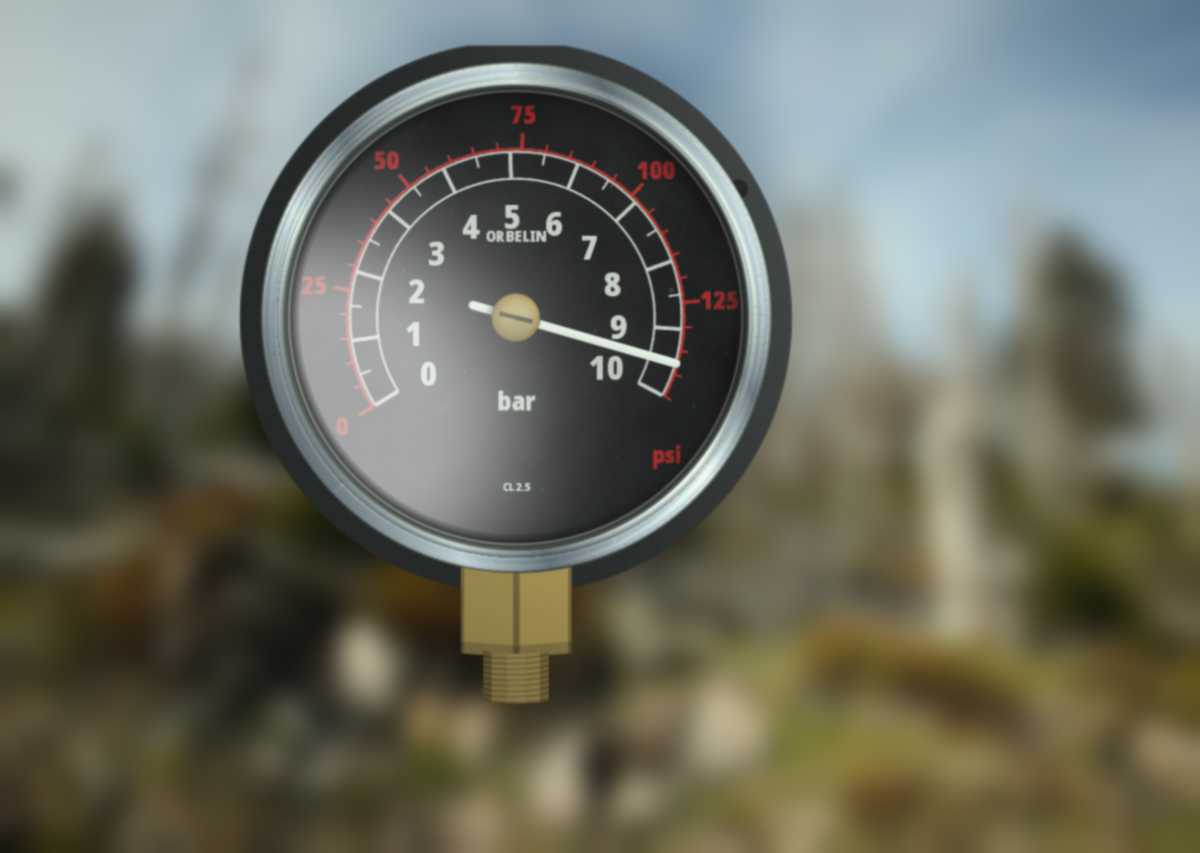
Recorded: value=9.5 unit=bar
